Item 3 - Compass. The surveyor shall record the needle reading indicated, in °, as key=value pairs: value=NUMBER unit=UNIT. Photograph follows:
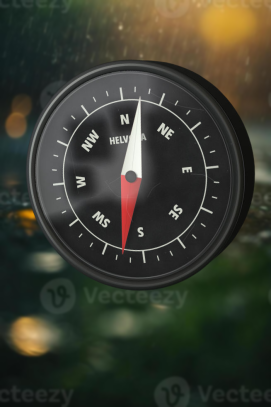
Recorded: value=195 unit=°
